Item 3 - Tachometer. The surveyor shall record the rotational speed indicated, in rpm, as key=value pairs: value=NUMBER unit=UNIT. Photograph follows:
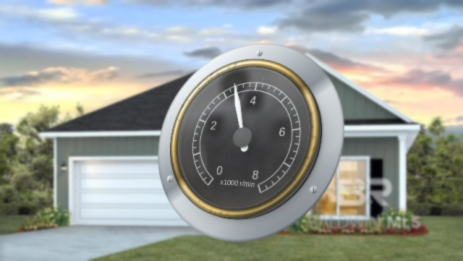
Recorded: value=3400 unit=rpm
